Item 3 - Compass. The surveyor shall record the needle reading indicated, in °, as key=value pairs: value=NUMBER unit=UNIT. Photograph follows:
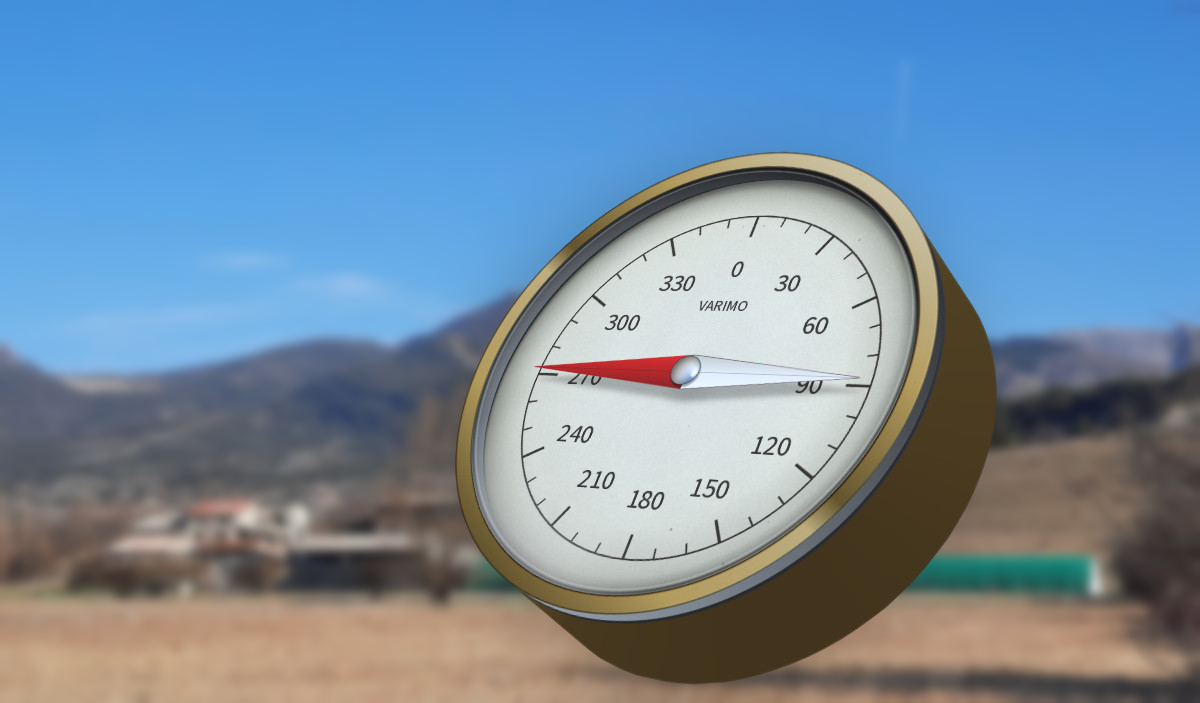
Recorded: value=270 unit=°
